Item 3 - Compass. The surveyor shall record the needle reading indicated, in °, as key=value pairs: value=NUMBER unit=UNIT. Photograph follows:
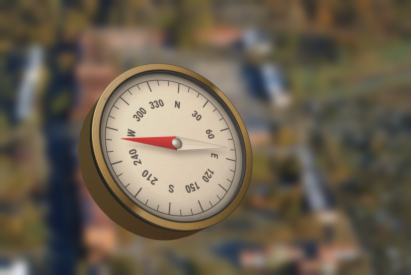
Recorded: value=260 unit=°
